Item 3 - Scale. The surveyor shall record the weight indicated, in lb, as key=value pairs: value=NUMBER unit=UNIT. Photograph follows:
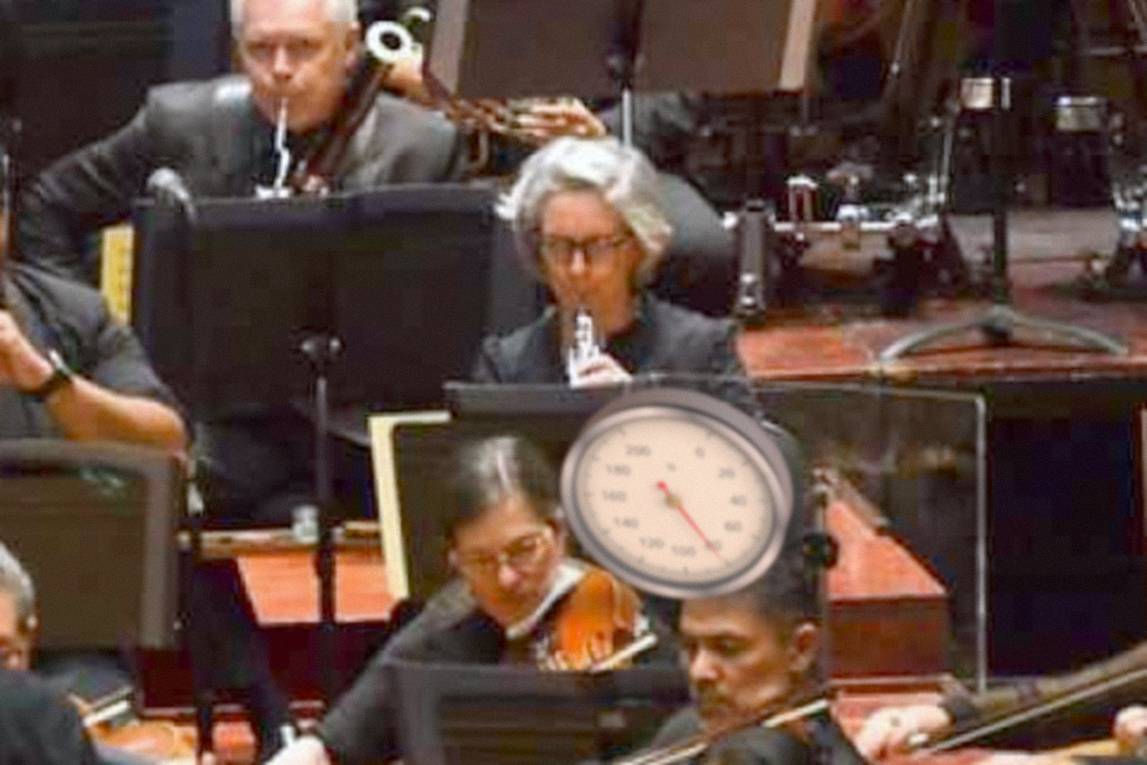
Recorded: value=80 unit=lb
